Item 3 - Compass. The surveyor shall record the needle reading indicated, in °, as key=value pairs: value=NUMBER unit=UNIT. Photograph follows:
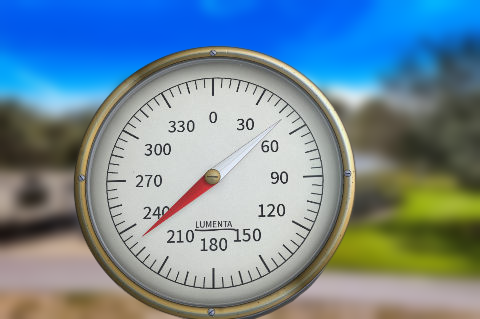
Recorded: value=230 unit=°
